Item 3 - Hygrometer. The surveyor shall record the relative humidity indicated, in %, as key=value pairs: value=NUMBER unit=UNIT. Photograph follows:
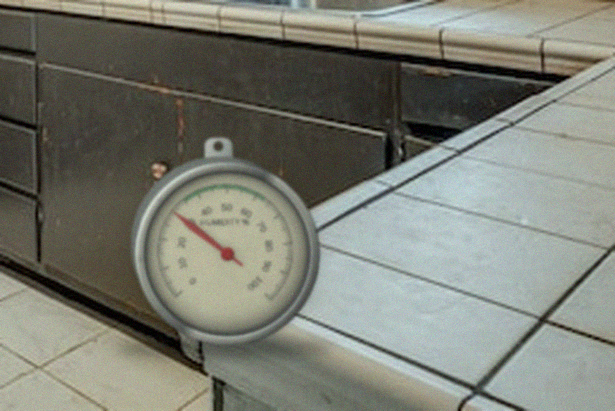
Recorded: value=30 unit=%
